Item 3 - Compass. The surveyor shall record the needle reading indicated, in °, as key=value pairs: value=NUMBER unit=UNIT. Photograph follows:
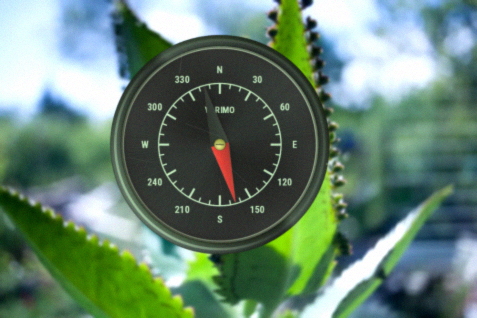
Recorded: value=165 unit=°
